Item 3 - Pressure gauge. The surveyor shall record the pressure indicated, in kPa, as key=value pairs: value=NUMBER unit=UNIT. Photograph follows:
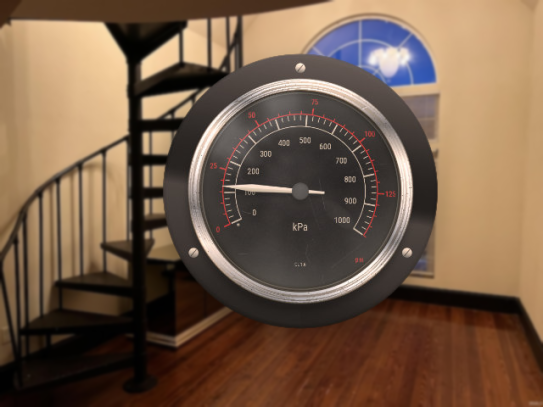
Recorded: value=120 unit=kPa
